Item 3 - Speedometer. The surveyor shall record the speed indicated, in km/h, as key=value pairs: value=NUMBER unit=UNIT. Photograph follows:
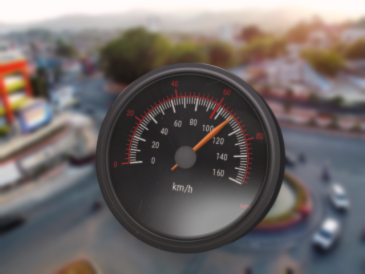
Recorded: value=110 unit=km/h
